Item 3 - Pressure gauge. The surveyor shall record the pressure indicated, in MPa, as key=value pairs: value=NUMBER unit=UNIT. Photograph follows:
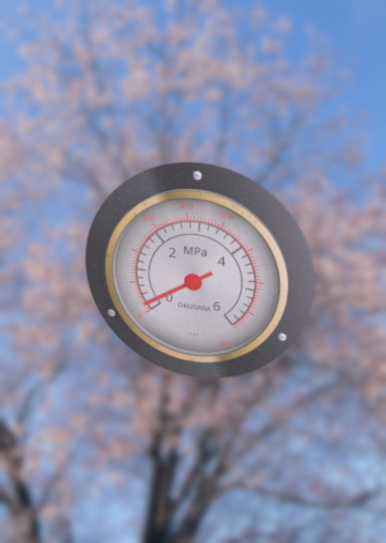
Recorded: value=0.2 unit=MPa
